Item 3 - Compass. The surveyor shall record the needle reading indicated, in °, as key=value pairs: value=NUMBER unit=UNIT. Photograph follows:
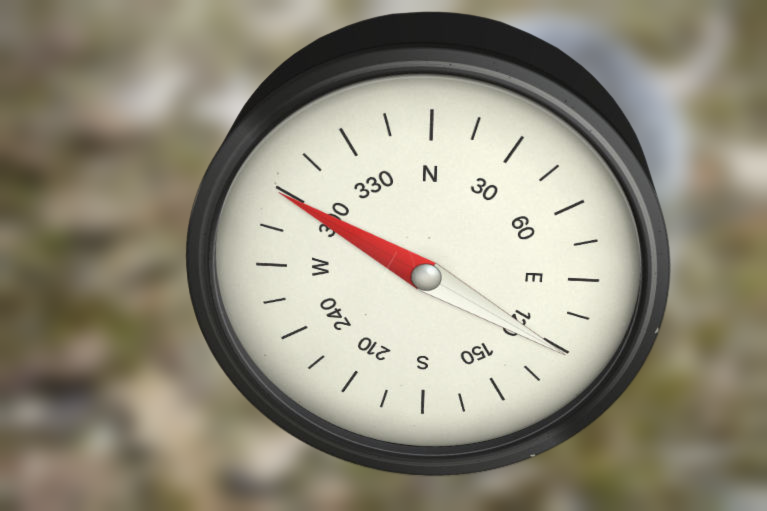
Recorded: value=300 unit=°
